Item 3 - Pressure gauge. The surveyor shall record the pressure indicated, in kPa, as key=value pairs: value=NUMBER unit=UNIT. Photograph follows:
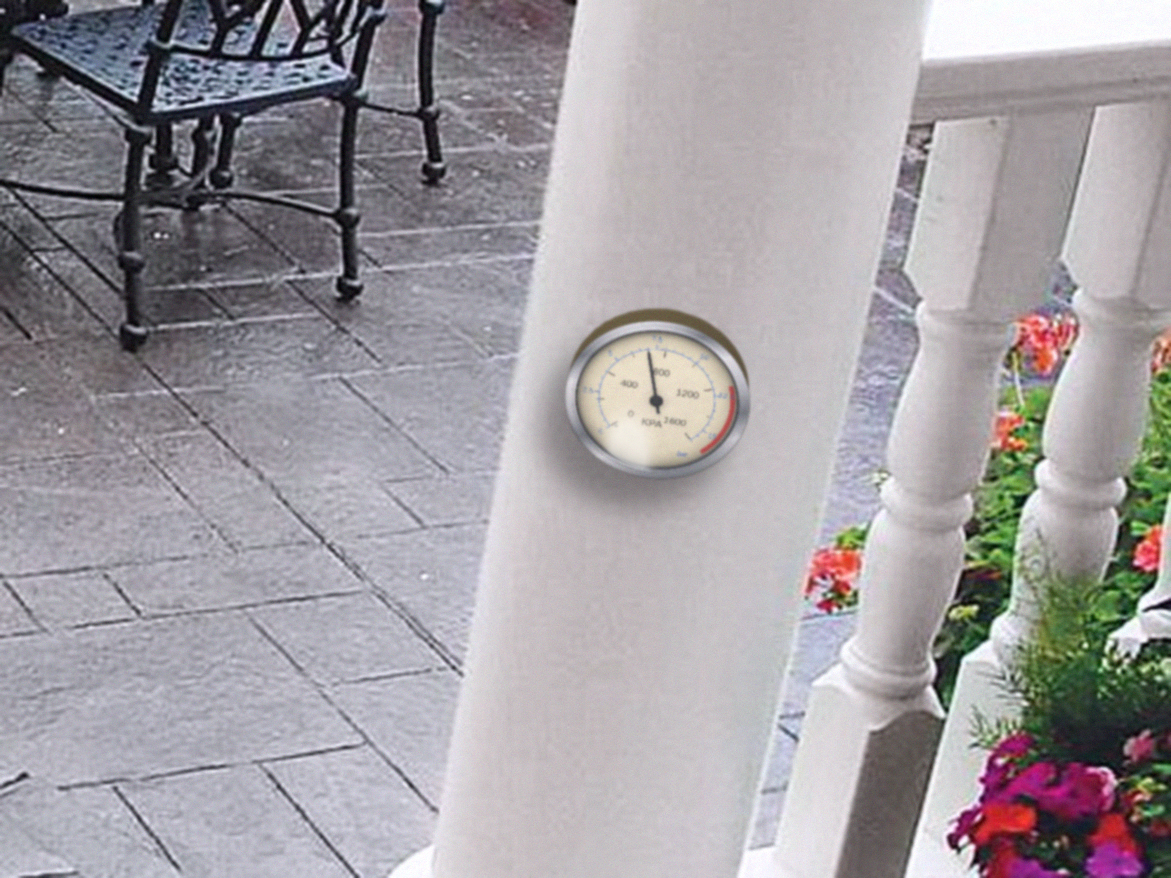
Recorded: value=700 unit=kPa
